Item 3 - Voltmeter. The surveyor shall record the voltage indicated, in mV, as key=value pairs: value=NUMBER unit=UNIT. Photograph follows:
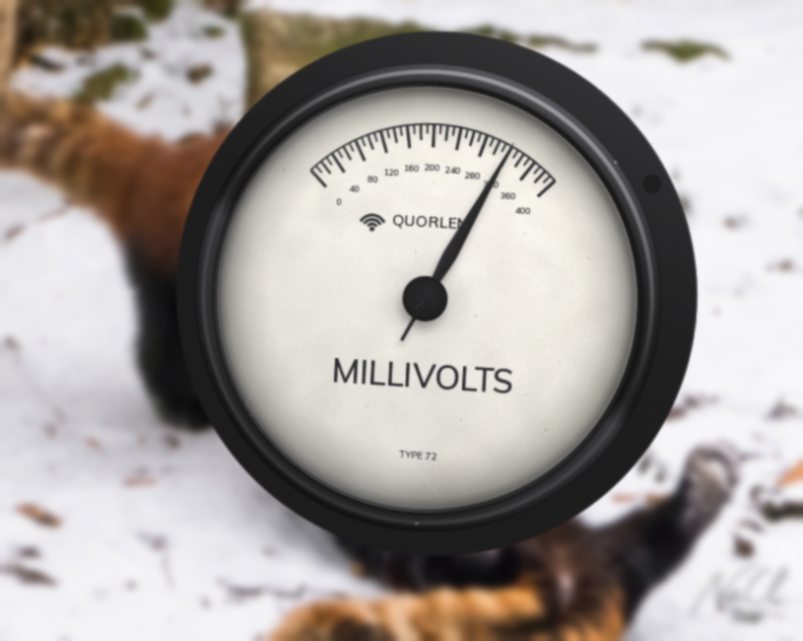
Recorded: value=320 unit=mV
